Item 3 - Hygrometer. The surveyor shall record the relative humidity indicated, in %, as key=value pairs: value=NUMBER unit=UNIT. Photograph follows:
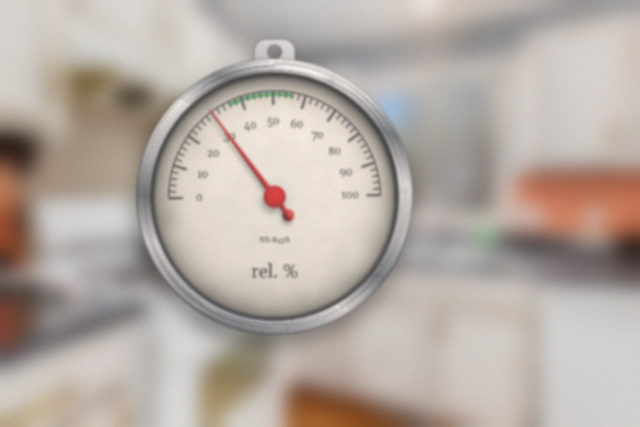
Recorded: value=30 unit=%
